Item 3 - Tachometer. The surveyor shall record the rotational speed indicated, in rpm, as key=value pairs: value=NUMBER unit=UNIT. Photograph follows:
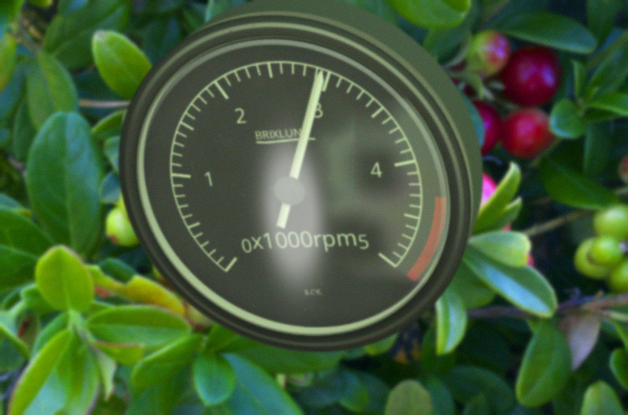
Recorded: value=2950 unit=rpm
